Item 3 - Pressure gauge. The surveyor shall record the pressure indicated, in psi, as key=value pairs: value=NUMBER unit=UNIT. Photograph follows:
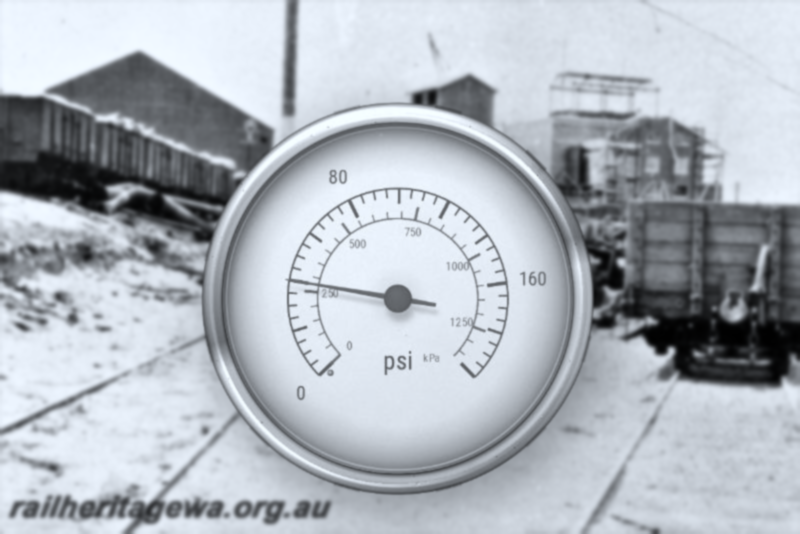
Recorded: value=40 unit=psi
